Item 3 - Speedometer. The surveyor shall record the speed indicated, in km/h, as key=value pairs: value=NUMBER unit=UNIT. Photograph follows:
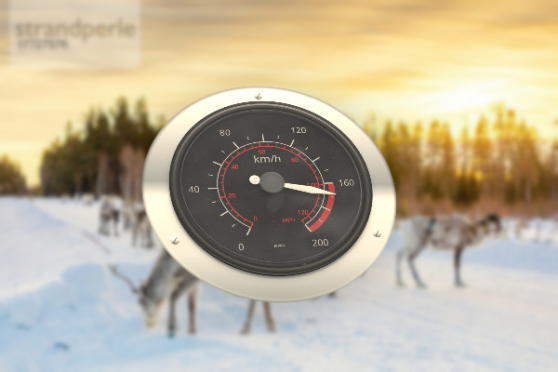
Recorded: value=170 unit=km/h
